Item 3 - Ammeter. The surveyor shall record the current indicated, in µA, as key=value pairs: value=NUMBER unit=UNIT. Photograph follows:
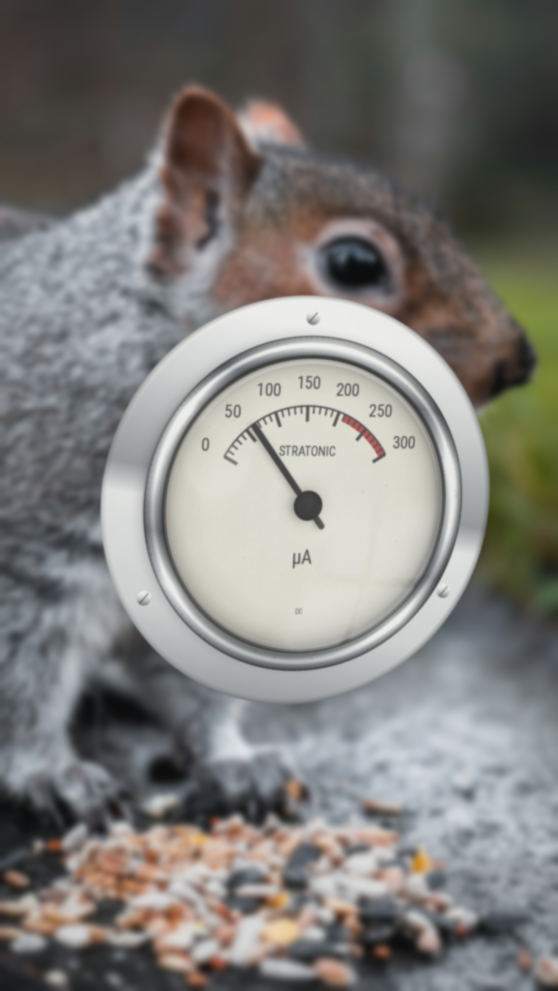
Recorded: value=60 unit=µA
